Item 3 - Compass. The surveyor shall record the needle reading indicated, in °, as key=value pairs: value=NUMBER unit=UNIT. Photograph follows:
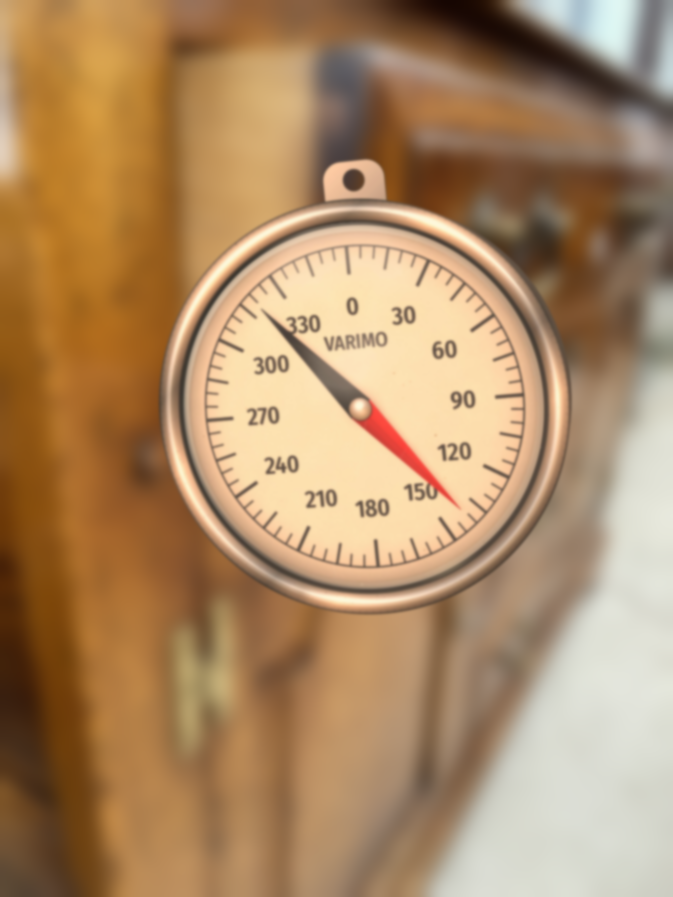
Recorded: value=140 unit=°
